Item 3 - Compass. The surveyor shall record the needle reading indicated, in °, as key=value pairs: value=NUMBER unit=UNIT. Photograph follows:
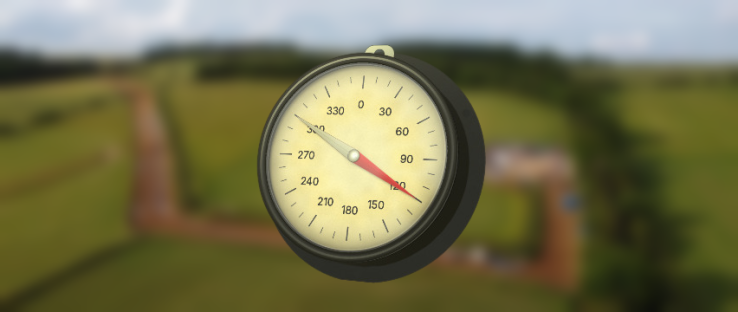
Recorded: value=120 unit=°
